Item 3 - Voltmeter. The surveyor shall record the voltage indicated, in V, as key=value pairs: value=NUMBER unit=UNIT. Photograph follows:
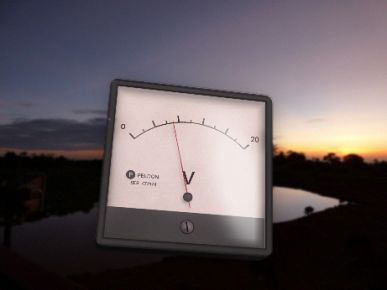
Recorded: value=7 unit=V
